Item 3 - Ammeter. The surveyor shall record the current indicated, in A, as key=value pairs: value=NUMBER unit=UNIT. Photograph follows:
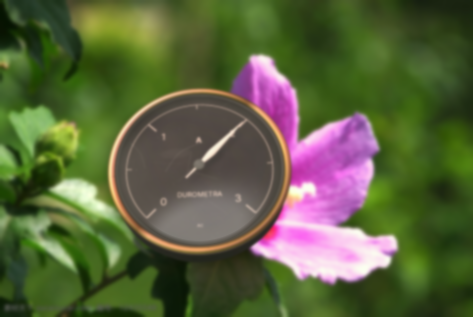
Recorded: value=2 unit=A
